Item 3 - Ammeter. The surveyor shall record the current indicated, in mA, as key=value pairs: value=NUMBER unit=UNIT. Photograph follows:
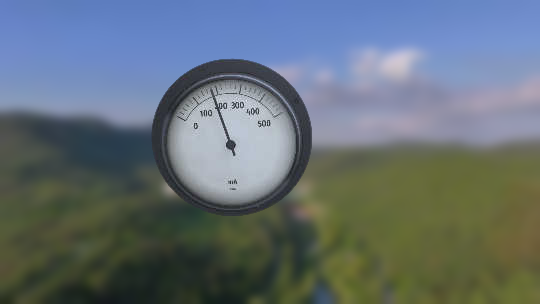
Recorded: value=180 unit=mA
